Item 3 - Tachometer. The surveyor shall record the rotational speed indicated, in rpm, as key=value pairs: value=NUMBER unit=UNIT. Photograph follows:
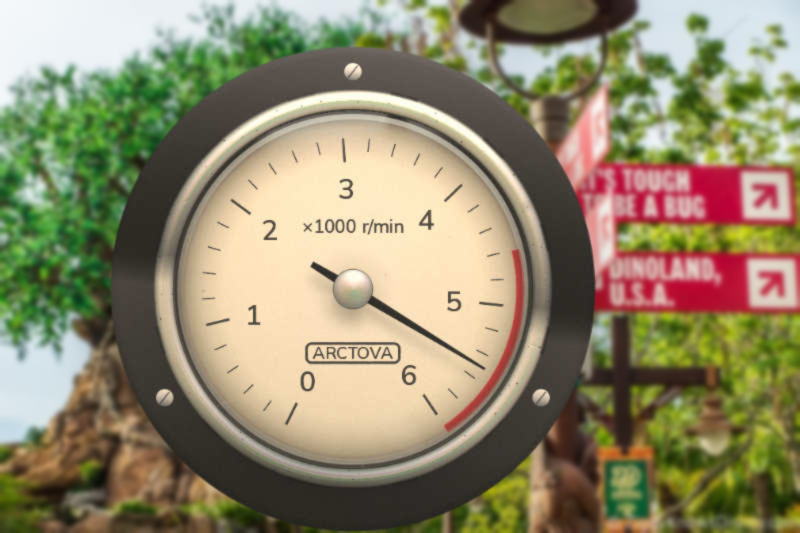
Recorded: value=5500 unit=rpm
